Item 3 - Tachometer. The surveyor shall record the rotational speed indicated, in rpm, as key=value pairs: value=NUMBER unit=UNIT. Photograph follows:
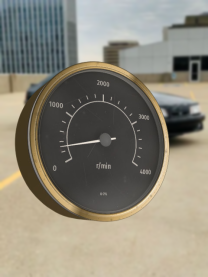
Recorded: value=300 unit=rpm
